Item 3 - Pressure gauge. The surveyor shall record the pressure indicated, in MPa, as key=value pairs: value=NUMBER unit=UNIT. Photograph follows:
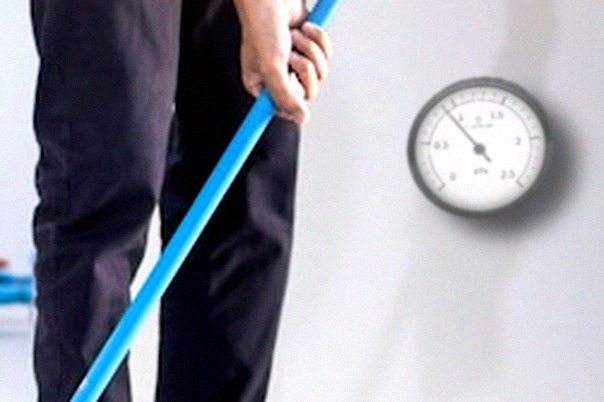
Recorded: value=0.9 unit=MPa
